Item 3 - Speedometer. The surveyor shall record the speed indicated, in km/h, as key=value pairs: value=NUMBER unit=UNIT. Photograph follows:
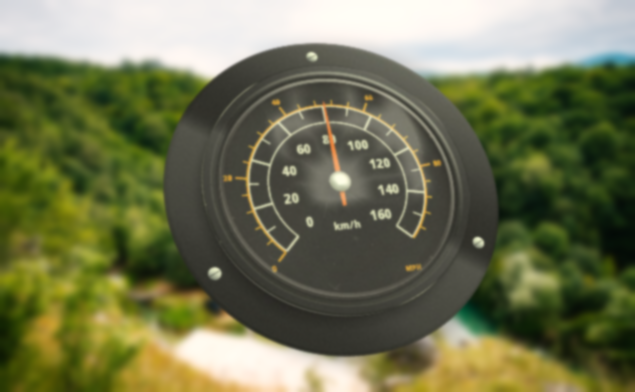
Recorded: value=80 unit=km/h
